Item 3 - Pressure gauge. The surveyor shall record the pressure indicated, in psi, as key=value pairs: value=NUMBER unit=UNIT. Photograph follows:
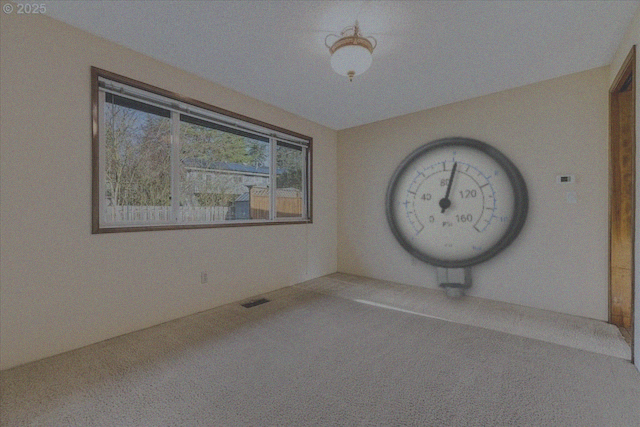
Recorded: value=90 unit=psi
